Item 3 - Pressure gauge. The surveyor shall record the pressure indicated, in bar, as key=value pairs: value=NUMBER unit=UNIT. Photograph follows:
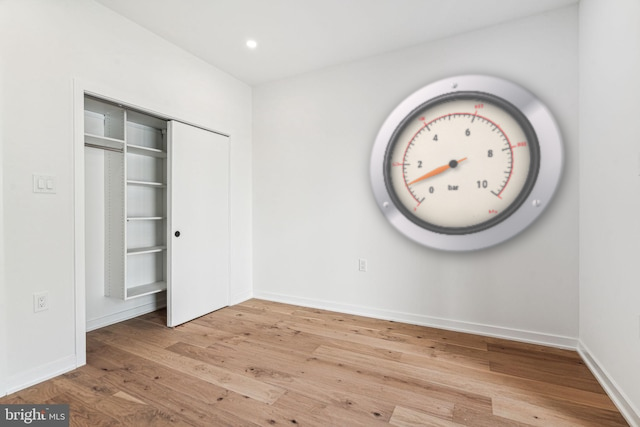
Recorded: value=1 unit=bar
